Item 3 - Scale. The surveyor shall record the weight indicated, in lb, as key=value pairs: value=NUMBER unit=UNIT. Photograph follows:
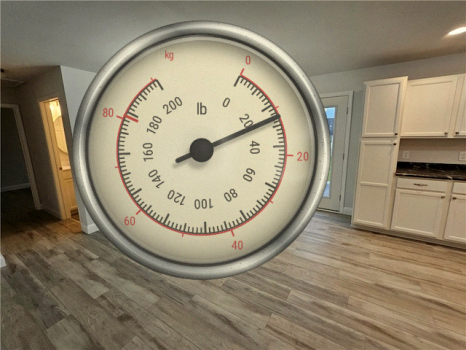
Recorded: value=26 unit=lb
